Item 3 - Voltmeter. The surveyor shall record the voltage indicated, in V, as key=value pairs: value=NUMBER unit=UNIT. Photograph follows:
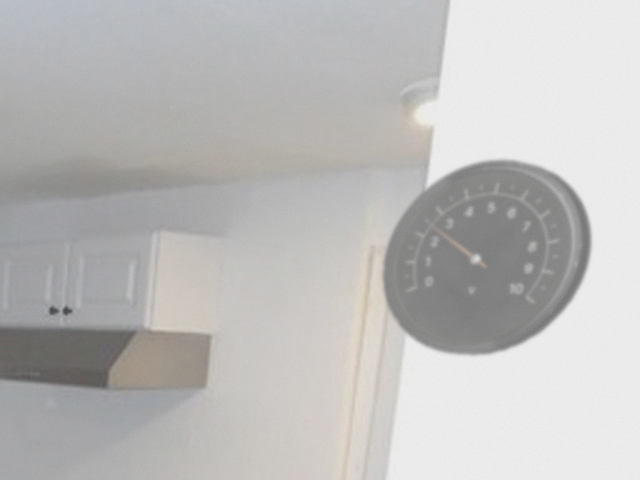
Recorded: value=2.5 unit=V
